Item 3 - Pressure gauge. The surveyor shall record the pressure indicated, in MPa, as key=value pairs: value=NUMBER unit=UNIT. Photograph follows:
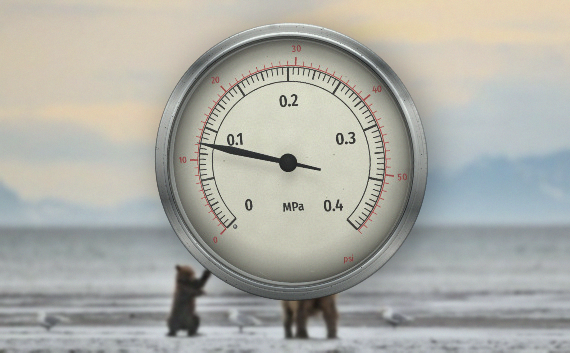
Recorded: value=0.085 unit=MPa
